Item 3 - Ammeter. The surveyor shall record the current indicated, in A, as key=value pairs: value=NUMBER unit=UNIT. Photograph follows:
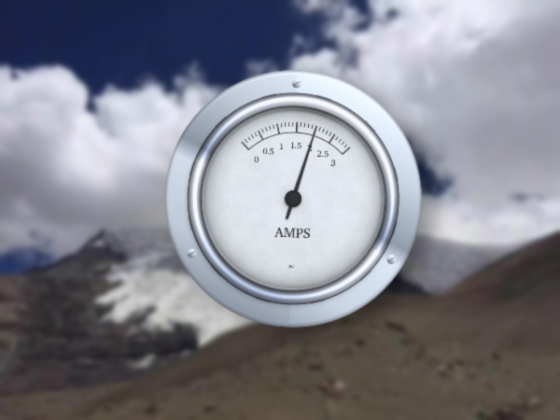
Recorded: value=2 unit=A
